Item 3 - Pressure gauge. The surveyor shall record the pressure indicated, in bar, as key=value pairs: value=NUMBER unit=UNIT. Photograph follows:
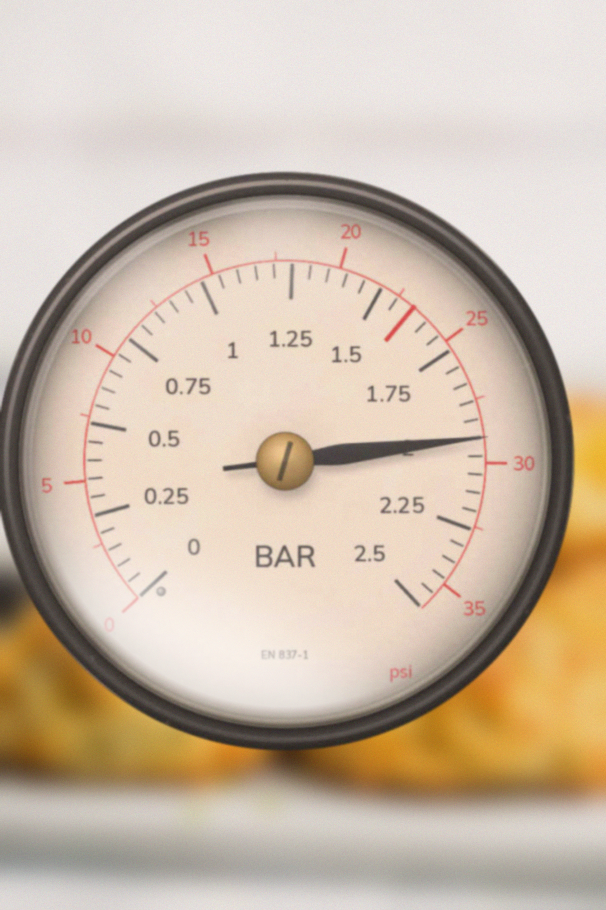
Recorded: value=2 unit=bar
